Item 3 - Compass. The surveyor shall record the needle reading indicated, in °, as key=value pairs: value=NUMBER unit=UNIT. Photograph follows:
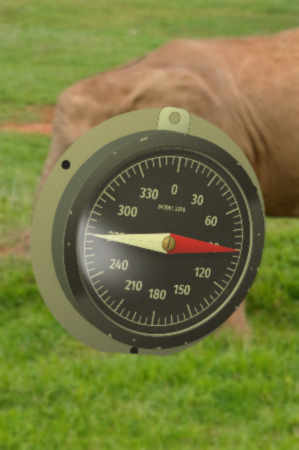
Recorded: value=90 unit=°
